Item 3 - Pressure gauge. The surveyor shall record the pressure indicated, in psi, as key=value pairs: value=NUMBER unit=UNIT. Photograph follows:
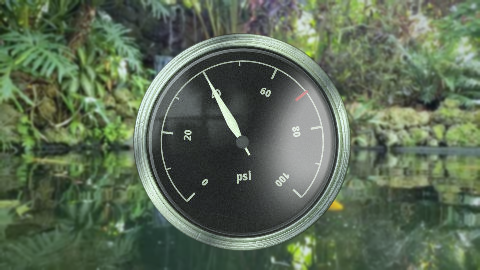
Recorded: value=40 unit=psi
